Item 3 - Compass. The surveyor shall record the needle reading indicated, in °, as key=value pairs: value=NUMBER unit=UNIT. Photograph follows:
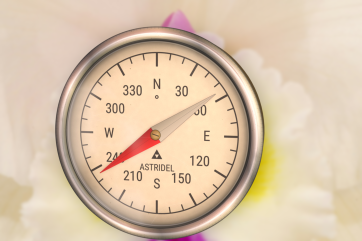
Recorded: value=235 unit=°
